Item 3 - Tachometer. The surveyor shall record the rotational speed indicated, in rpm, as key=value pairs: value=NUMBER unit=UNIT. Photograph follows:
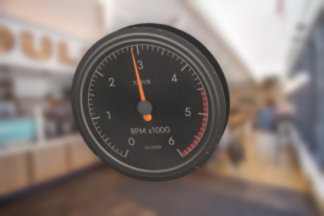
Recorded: value=2900 unit=rpm
